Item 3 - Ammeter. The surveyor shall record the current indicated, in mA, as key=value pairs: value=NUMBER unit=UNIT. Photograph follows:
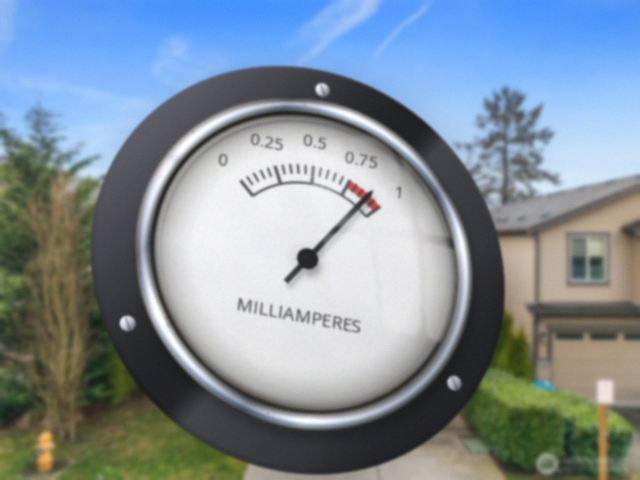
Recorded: value=0.9 unit=mA
